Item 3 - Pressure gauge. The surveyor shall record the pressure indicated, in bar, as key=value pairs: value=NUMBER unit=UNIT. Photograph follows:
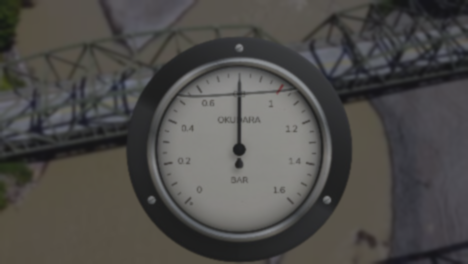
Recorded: value=0.8 unit=bar
